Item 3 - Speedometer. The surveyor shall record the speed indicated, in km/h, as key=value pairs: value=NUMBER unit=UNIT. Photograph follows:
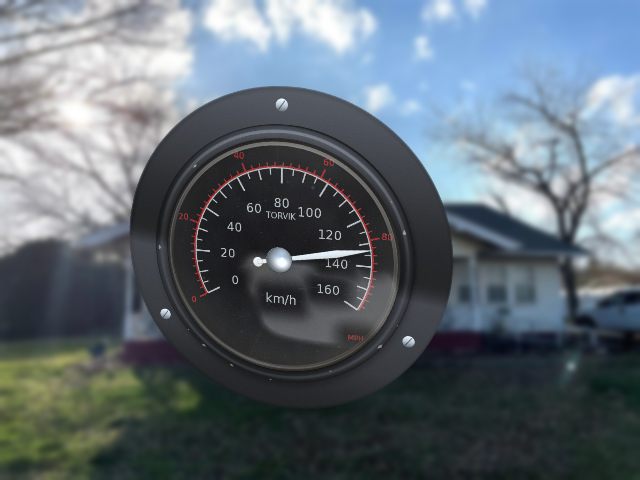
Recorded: value=132.5 unit=km/h
